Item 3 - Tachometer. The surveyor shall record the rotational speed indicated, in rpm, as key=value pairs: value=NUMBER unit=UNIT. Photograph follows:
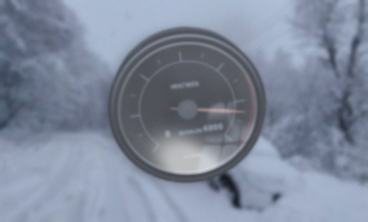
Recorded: value=5250 unit=rpm
